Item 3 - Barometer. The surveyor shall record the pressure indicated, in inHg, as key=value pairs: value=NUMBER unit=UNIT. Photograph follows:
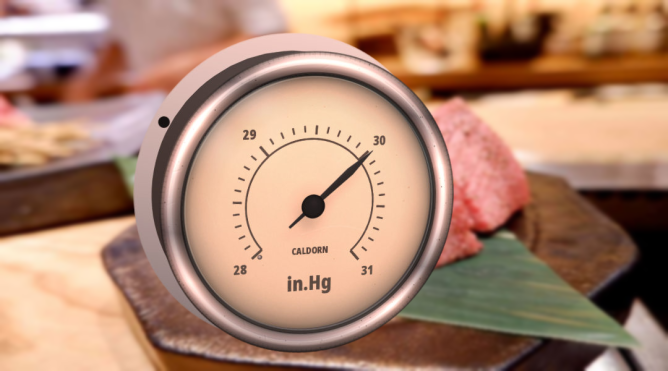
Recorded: value=30 unit=inHg
